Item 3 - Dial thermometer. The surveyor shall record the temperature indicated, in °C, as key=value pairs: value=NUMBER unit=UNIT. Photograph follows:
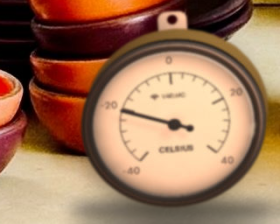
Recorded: value=-20 unit=°C
